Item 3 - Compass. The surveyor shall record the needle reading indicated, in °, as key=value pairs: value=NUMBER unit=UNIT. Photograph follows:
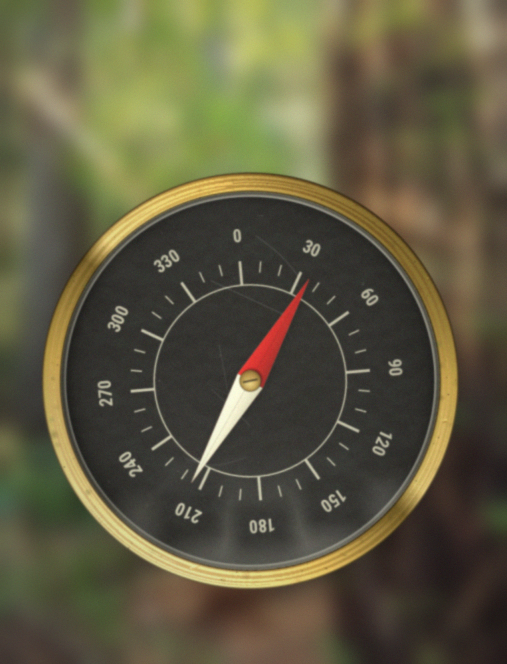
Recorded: value=35 unit=°
